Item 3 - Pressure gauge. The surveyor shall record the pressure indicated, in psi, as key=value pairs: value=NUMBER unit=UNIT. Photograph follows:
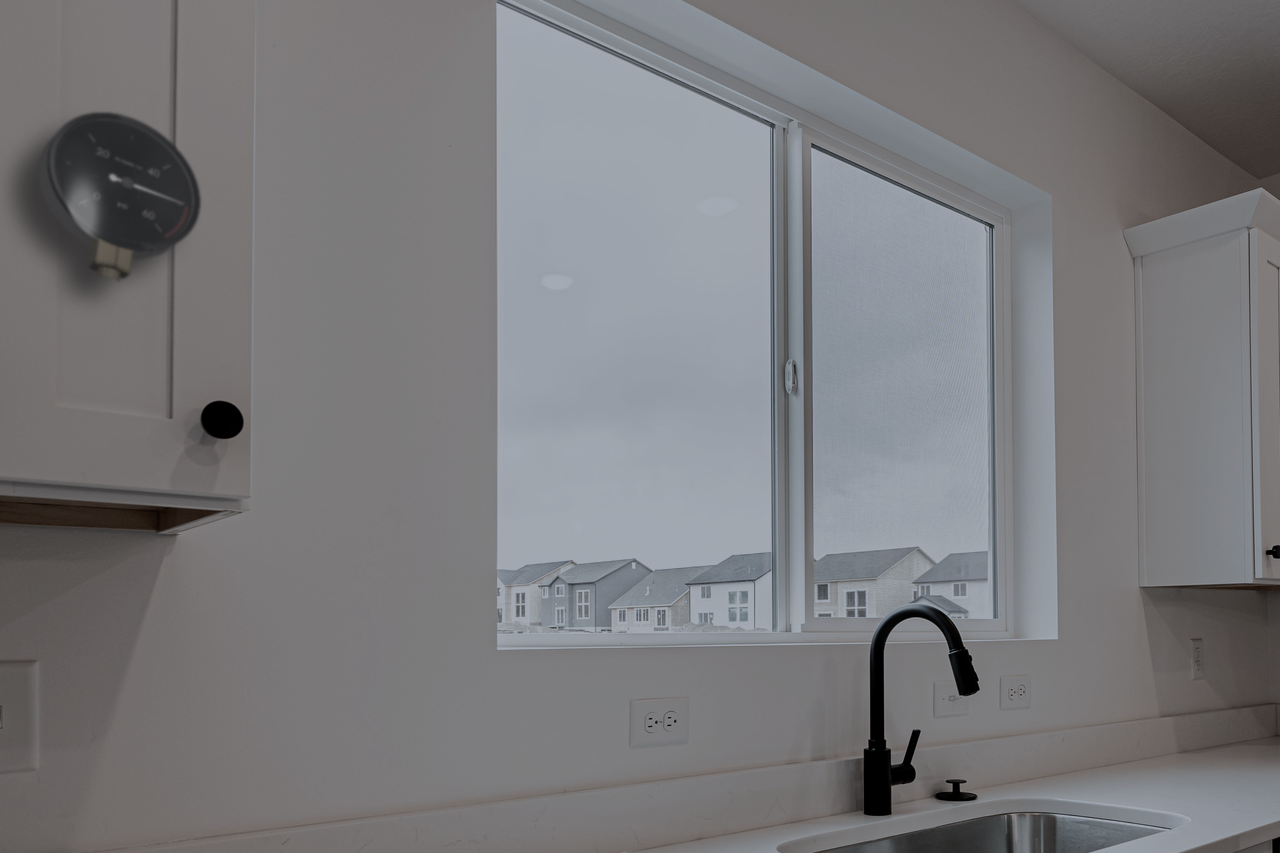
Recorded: value=50 unit=psi
